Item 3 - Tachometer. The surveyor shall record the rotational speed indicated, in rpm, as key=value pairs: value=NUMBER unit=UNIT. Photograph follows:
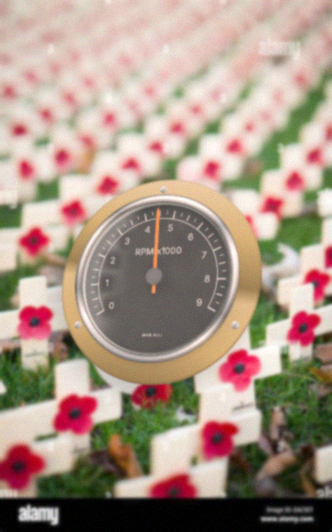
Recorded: value=4500 unit=rpm
